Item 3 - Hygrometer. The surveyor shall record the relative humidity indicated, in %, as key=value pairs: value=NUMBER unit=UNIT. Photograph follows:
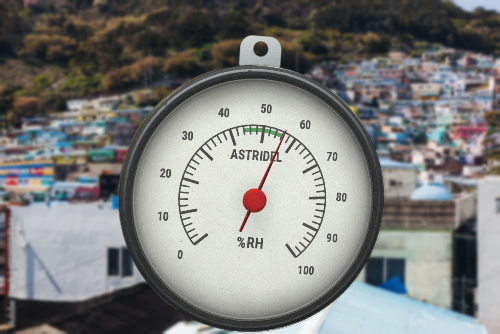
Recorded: value=56 unit=%
